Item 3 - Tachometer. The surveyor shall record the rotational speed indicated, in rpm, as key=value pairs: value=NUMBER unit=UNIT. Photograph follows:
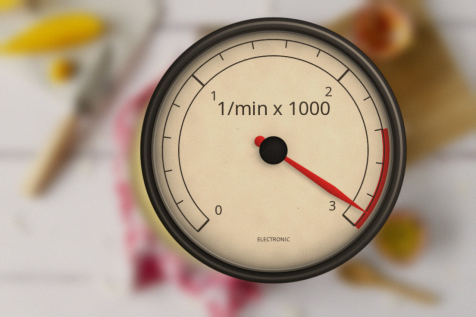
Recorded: value=2900 unit=rpm
